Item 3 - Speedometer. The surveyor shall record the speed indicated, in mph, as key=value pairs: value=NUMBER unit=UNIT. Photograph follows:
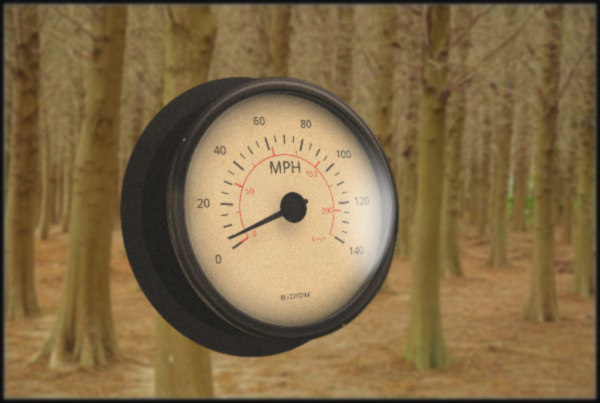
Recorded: value=5 unit=mph
